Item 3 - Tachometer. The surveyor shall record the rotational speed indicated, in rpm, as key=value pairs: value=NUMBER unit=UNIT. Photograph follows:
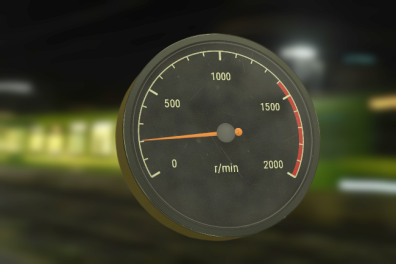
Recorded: value=200 unit=rpm
